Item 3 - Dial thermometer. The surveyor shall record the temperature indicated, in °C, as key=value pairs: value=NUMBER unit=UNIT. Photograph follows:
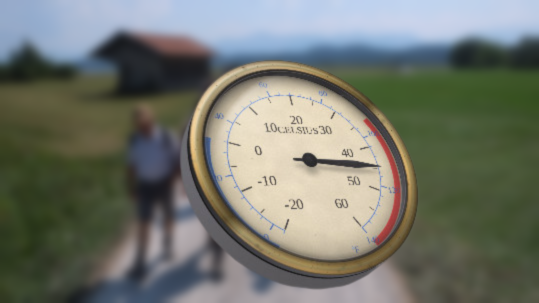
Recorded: value=45 unit=°C
